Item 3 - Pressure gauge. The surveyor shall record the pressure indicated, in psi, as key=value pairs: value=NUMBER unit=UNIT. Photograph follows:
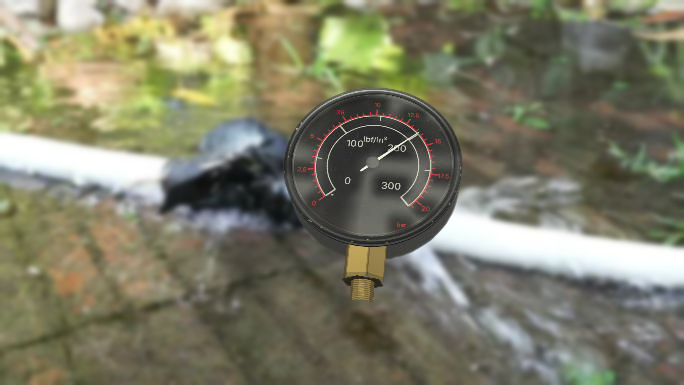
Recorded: value=200 unit=psi
